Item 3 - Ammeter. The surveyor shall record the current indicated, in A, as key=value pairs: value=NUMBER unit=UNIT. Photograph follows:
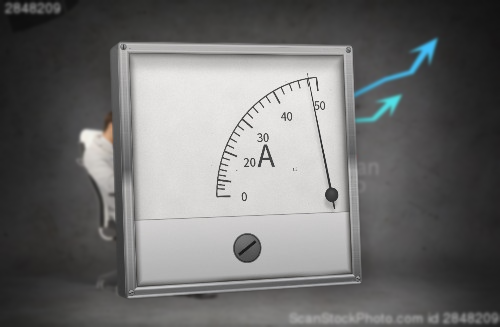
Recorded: value=48 unit=A
